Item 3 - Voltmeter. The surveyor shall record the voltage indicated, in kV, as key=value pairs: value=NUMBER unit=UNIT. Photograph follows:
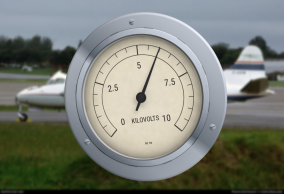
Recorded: value=6 unit=kV
